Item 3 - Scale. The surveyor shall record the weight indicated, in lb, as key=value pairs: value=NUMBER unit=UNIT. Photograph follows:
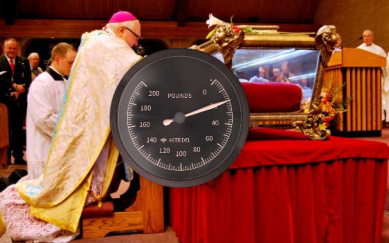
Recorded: value=20 unit=lb
